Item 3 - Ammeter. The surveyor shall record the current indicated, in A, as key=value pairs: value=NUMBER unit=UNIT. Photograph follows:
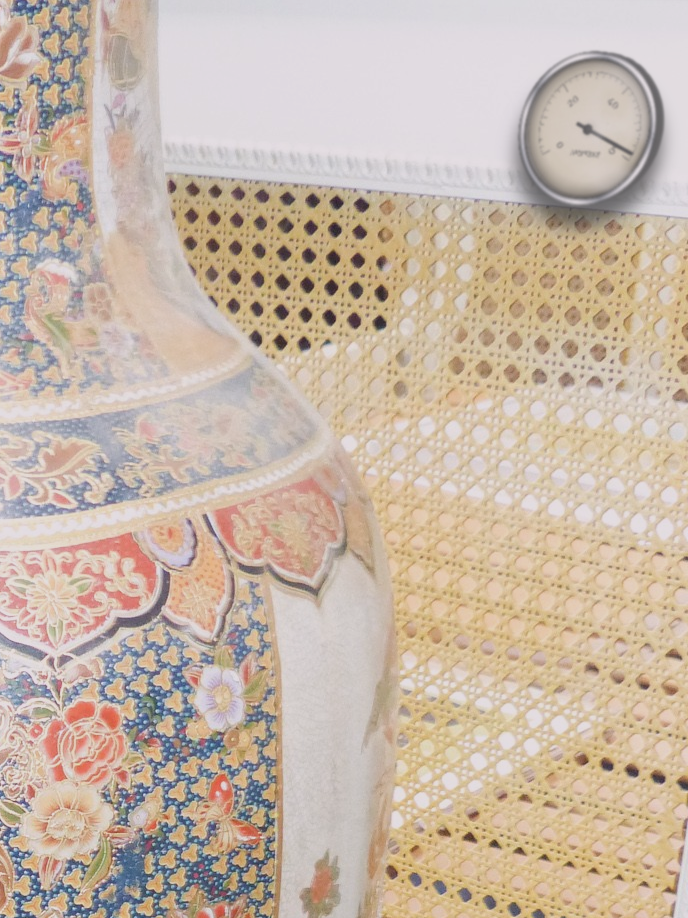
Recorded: value=58 unit=A
